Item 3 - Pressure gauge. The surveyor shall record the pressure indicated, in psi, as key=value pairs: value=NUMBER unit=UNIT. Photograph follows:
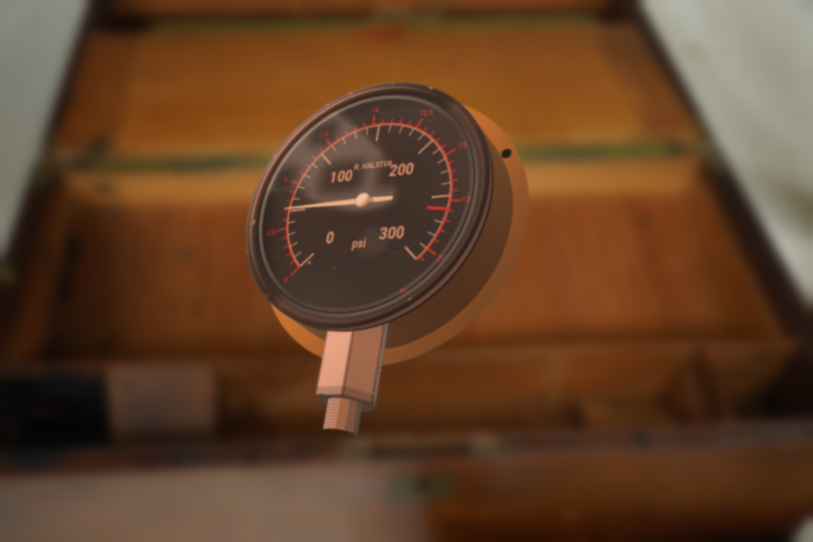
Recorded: value=50 unit=psi
